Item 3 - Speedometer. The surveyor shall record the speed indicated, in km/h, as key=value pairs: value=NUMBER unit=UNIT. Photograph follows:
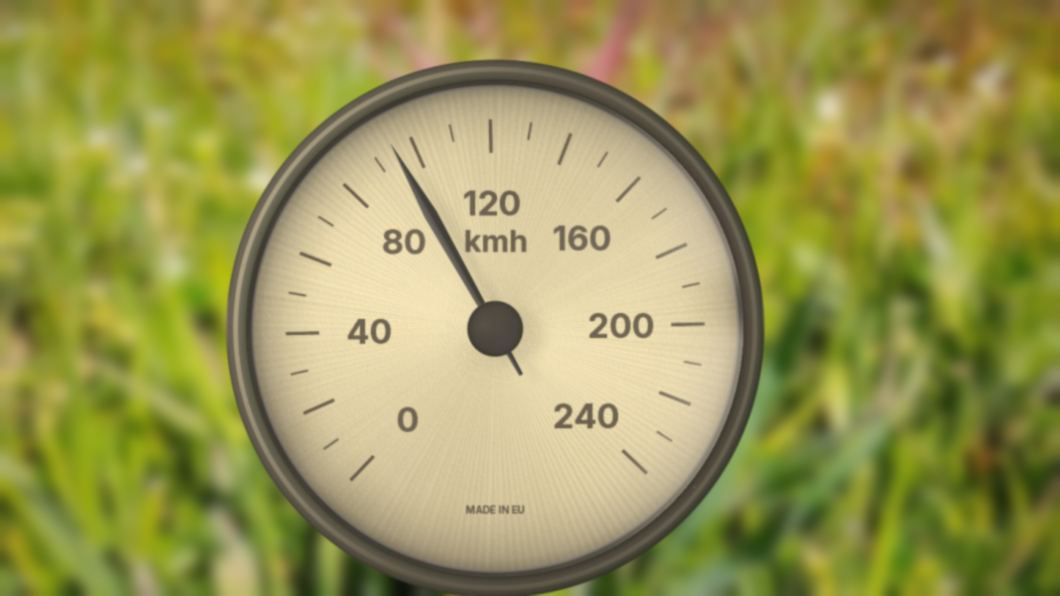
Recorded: value=95 unit=km/h
